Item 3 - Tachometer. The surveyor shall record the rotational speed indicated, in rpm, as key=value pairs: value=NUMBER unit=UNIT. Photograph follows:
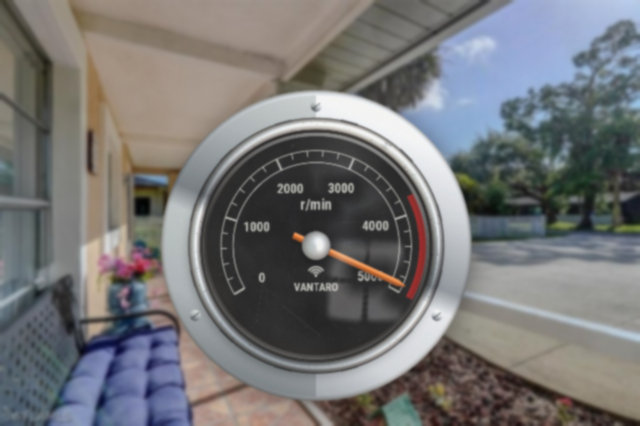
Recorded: value=4900 unit=rpm
